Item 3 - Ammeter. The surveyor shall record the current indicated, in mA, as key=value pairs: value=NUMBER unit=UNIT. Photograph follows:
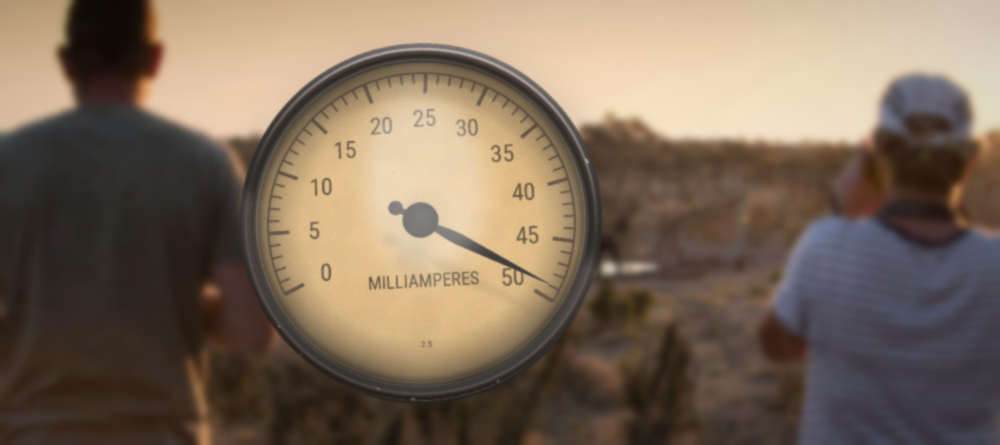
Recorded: value=49 unit=mA
